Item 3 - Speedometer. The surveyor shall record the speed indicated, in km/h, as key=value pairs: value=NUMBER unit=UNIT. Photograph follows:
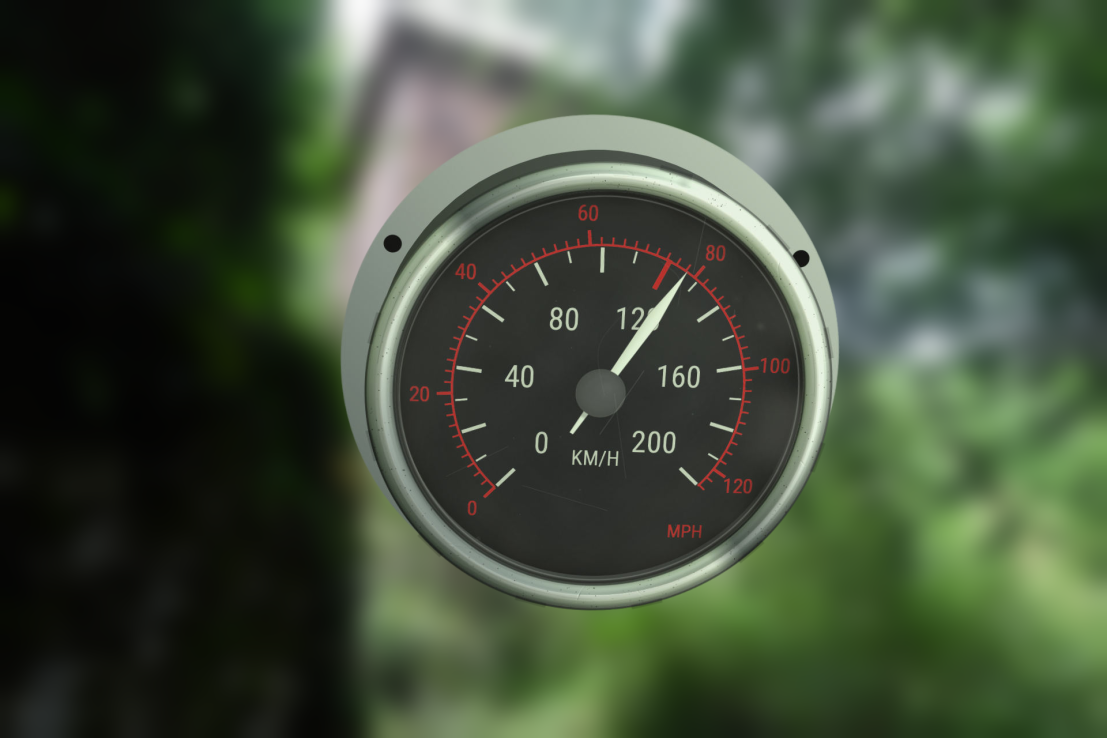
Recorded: value=125 unit=km/h
